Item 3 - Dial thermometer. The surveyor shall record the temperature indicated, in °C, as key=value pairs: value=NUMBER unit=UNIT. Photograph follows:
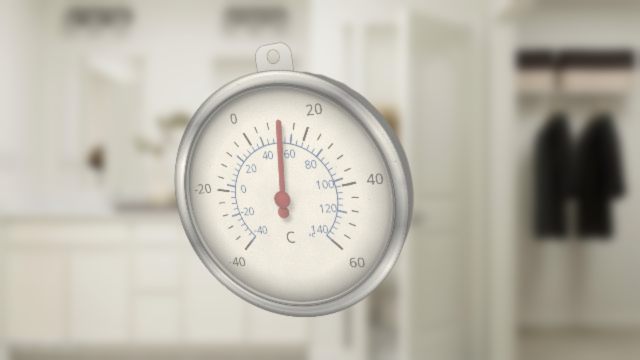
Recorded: value=12 unit=°C
